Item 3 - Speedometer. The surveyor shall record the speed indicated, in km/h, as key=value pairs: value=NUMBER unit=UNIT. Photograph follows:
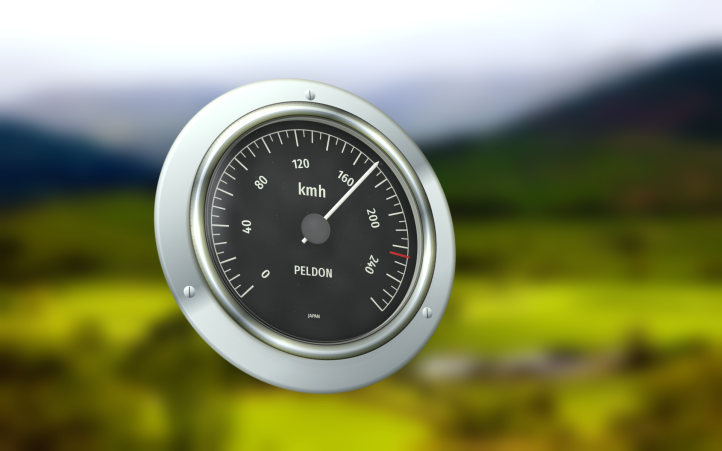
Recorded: value=170 unit=km/h
